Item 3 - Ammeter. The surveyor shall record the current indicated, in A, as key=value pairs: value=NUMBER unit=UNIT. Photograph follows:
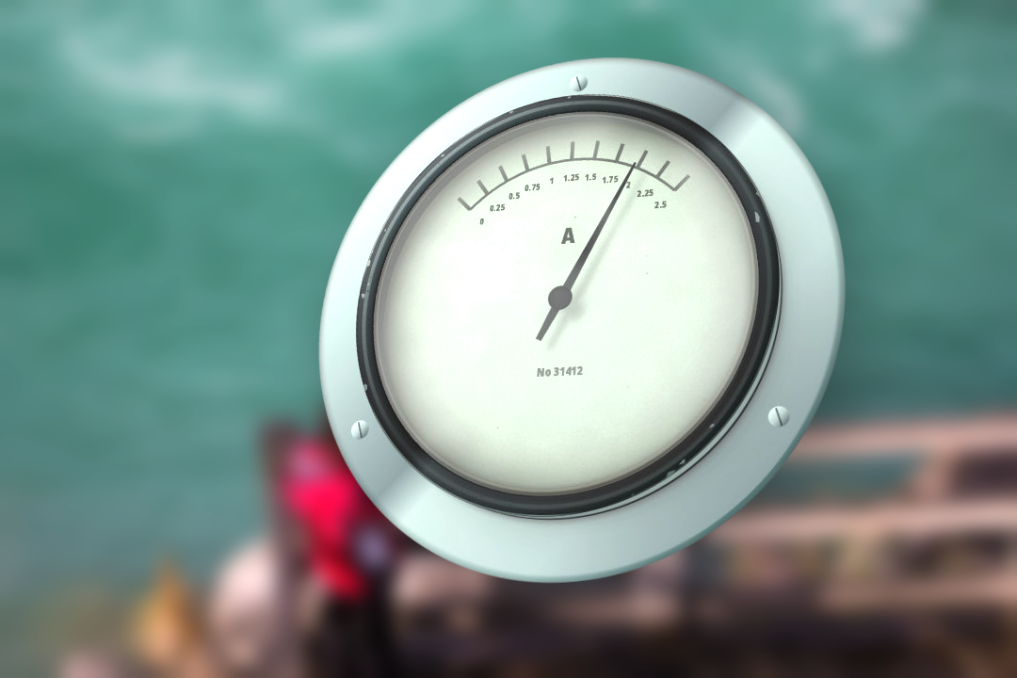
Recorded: value=2 unit=A
